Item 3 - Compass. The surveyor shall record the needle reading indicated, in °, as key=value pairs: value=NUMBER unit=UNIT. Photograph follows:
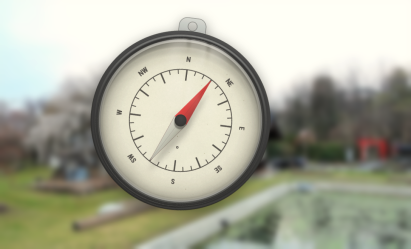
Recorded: value=30 unit=°
